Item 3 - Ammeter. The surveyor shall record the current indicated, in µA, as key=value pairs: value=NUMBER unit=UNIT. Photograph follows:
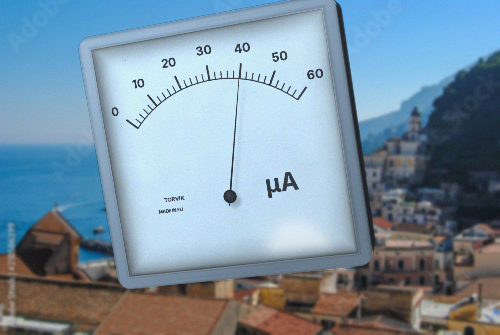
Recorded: value=40 unit=µA
